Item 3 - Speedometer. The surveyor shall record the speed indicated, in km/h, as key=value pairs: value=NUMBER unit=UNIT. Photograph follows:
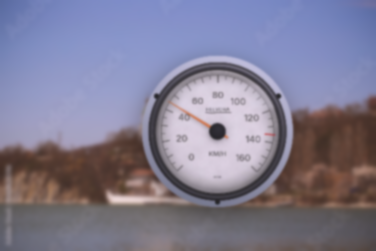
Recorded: value=45 unit=km/h
